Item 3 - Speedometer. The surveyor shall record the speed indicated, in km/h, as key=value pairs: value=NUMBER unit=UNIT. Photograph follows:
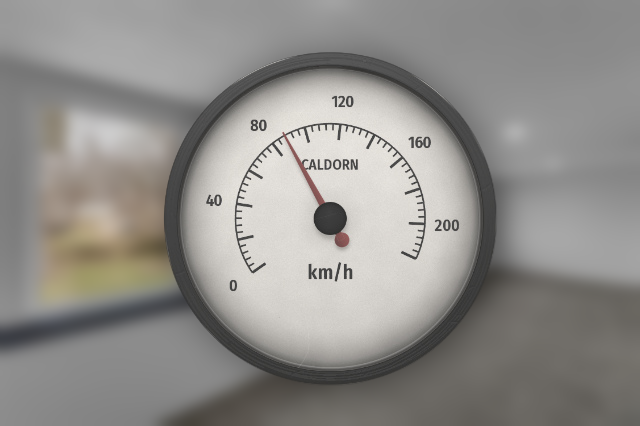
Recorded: value=88 unit=km/h
